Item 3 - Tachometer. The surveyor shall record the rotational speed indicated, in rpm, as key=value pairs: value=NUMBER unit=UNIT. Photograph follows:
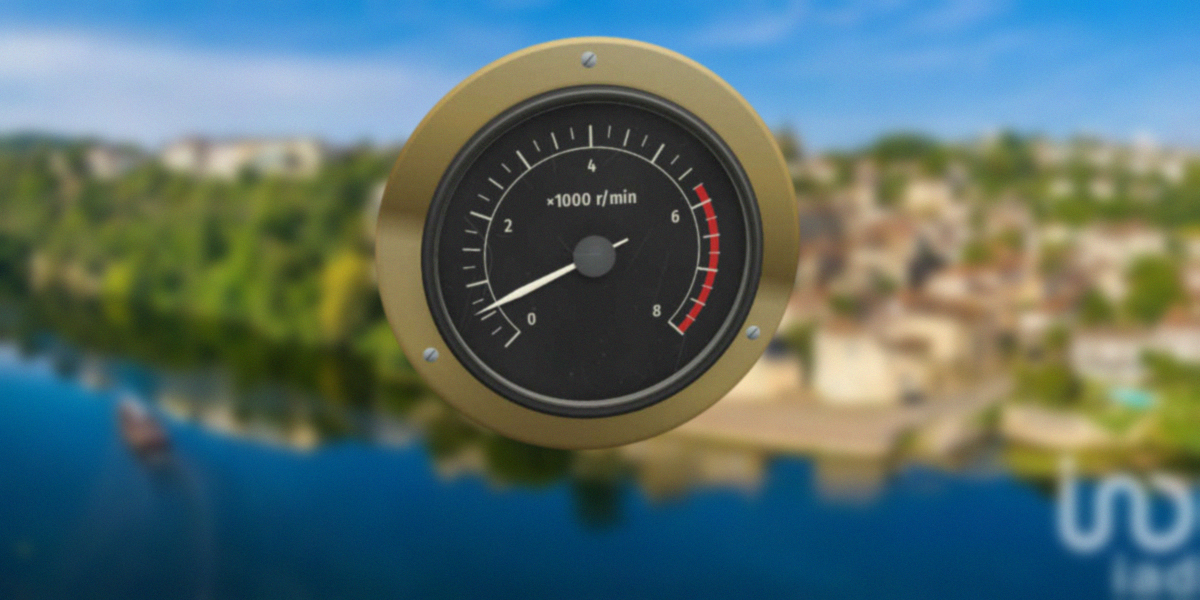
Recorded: value=625 unit=rpm
